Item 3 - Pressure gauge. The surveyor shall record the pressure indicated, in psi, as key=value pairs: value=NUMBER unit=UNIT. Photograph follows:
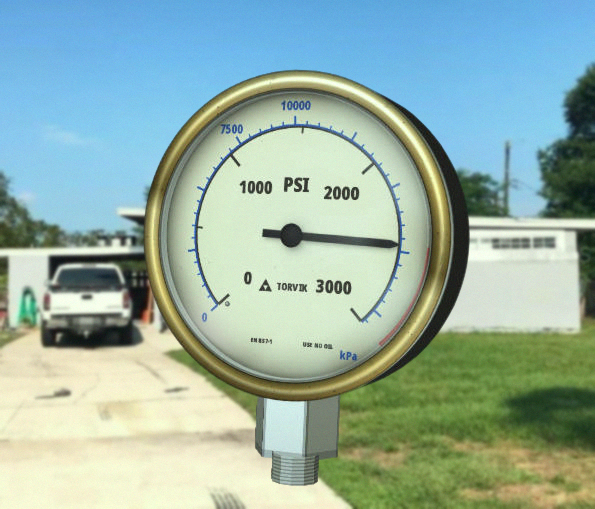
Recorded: value=2500 unit=psi
